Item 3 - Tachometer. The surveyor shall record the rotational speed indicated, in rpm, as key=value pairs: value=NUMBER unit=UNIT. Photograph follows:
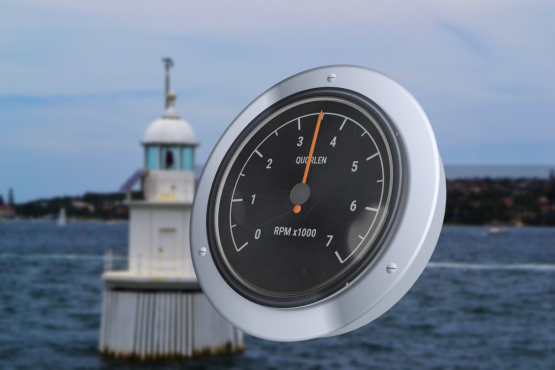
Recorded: value=3500 unit=rpm
